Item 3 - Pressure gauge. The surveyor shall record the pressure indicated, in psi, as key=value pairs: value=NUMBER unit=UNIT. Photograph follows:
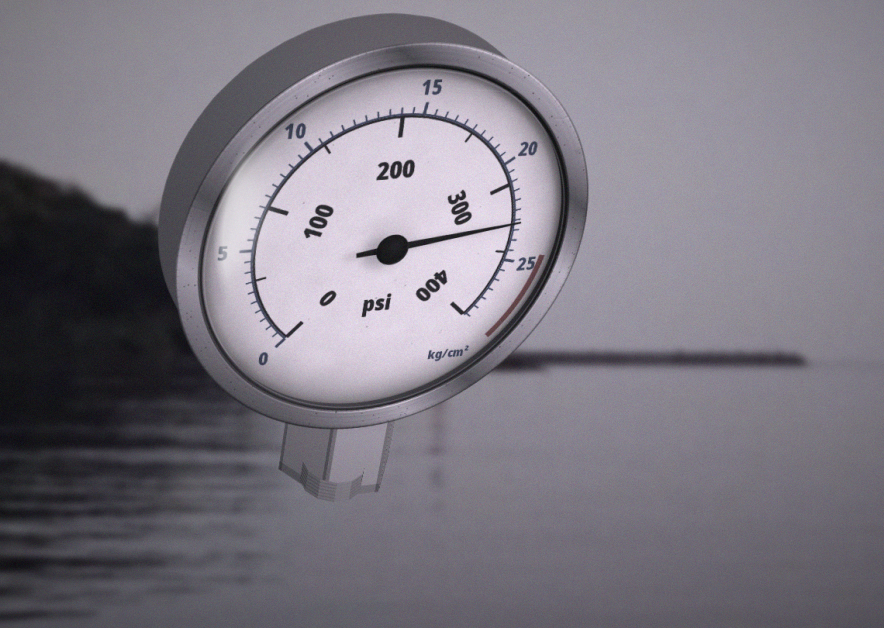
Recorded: value=325 unit=psi
